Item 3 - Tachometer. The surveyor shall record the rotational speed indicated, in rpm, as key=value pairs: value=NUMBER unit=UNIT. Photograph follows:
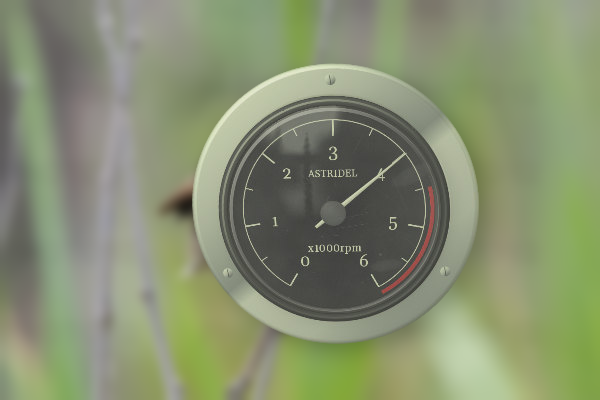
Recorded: value=4000 unit=rpm
